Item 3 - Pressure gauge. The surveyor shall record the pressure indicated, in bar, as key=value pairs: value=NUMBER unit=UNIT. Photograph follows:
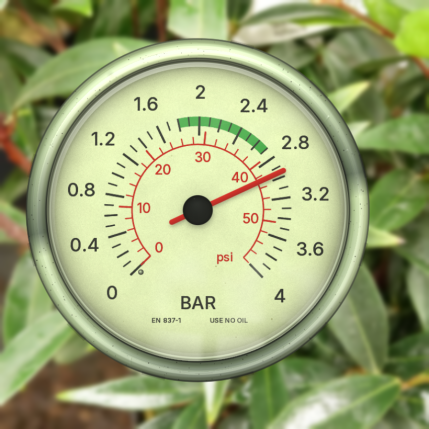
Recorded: value=2.95 unit=bar
